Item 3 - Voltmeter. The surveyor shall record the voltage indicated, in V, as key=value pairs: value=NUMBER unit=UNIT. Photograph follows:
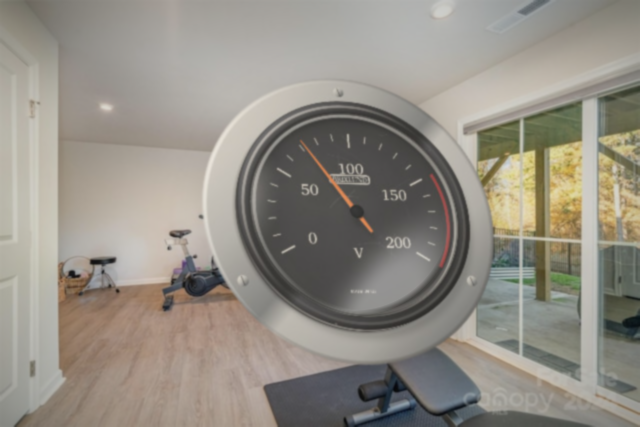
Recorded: value=70 unit=V
